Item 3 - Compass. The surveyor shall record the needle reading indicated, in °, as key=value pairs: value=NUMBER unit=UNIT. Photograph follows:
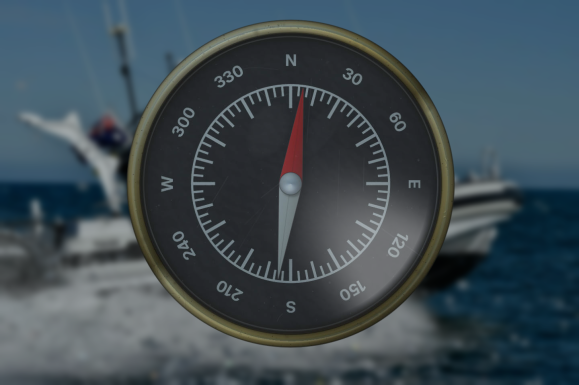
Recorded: value=7.5 unit=°
